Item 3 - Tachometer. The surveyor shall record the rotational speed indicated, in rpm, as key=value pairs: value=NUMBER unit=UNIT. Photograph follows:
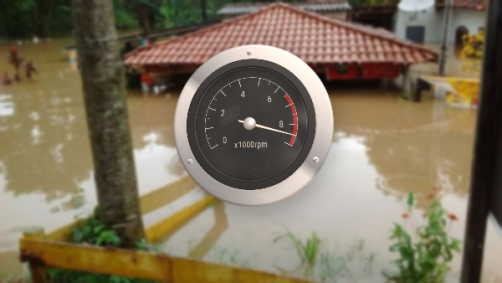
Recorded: value=8500 unit=rpm
